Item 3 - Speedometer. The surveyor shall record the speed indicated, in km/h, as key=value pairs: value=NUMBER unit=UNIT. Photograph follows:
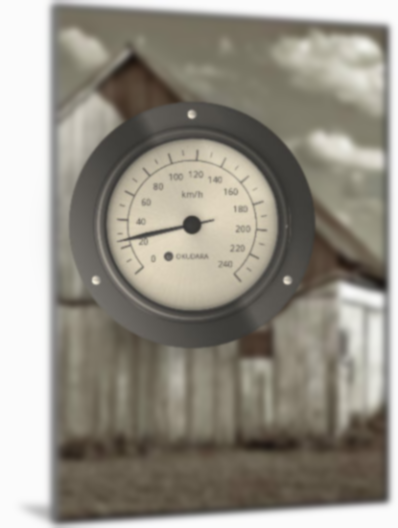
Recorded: value=25 unit=km/h
